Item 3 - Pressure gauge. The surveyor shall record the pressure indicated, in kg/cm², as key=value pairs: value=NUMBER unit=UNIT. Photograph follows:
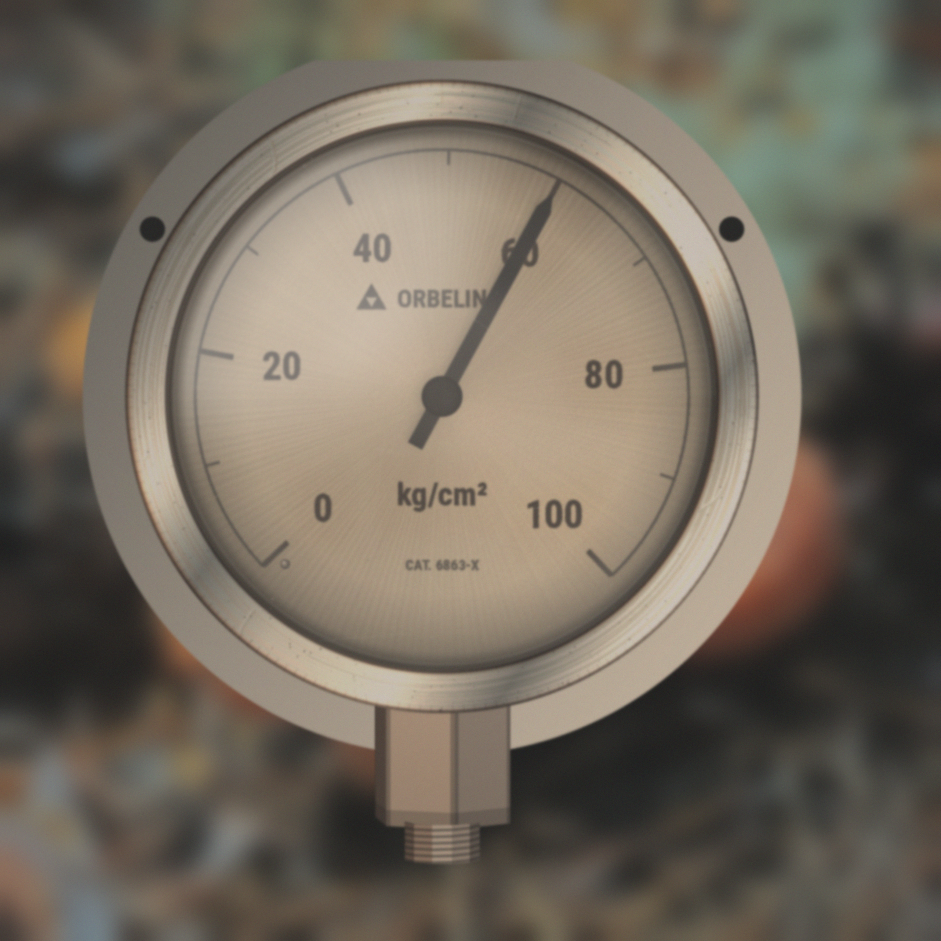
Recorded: value=60 unit=kg/cm²
